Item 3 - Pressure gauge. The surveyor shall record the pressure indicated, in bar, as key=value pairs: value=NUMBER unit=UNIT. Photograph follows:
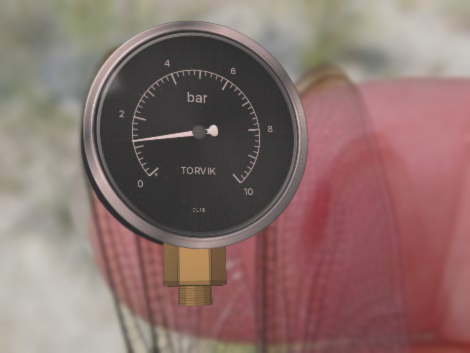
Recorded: value=1.2 unit=bar
